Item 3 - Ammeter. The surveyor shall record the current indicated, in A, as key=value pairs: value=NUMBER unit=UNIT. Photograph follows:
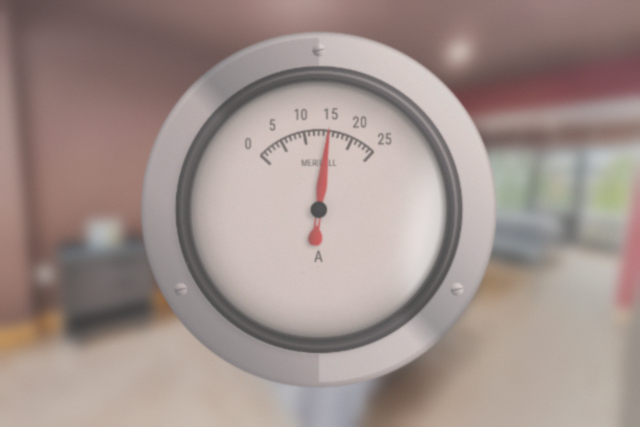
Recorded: value=15 unit=A
